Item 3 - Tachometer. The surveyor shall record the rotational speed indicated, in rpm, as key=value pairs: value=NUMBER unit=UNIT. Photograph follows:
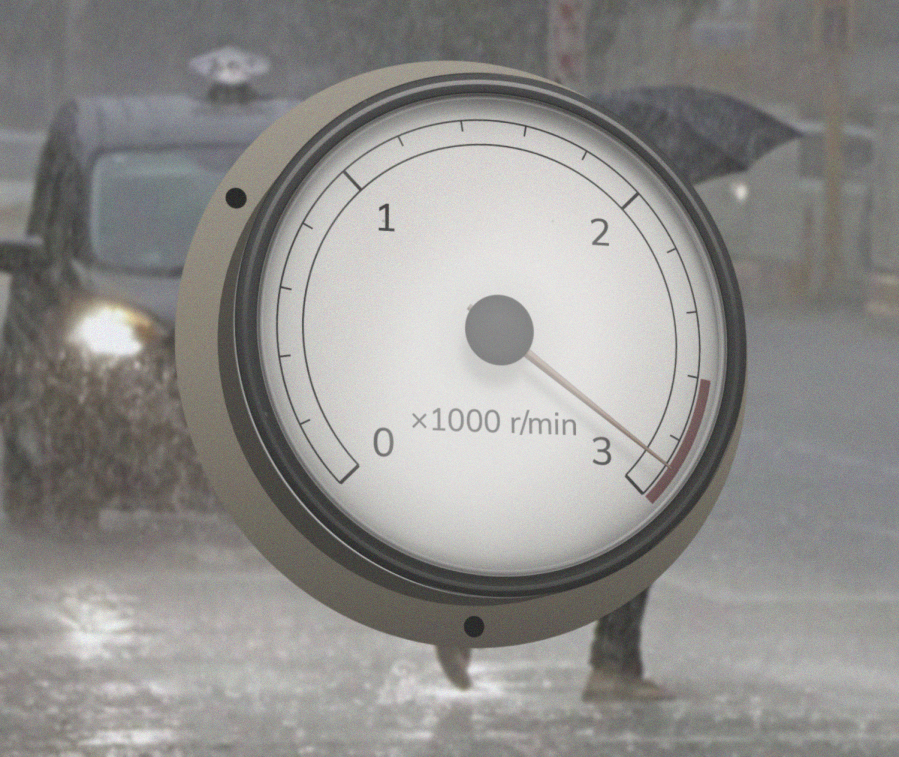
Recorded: value=2900 unit=rpm
